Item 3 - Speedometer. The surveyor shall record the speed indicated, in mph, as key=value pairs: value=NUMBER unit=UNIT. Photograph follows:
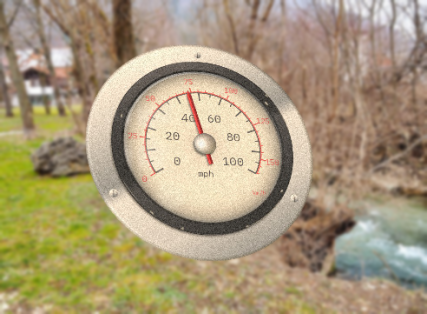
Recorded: value=45 unit=mph
